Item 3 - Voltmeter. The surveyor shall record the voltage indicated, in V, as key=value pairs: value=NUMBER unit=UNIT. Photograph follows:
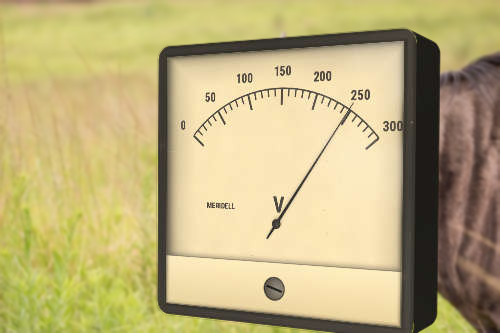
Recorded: value=250 unit=V
